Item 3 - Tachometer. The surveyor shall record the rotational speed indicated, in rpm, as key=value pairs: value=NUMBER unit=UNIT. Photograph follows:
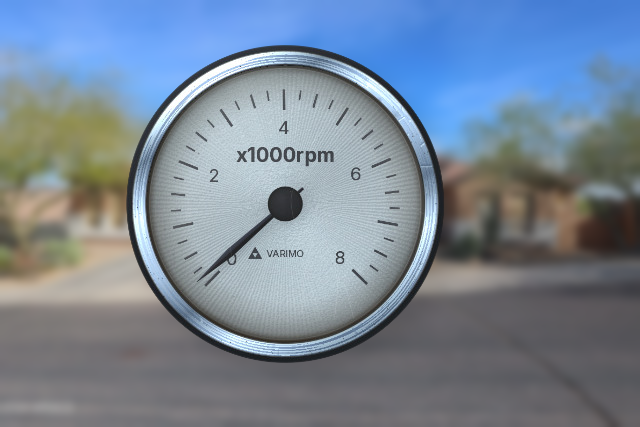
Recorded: value=125 unit=rpm
